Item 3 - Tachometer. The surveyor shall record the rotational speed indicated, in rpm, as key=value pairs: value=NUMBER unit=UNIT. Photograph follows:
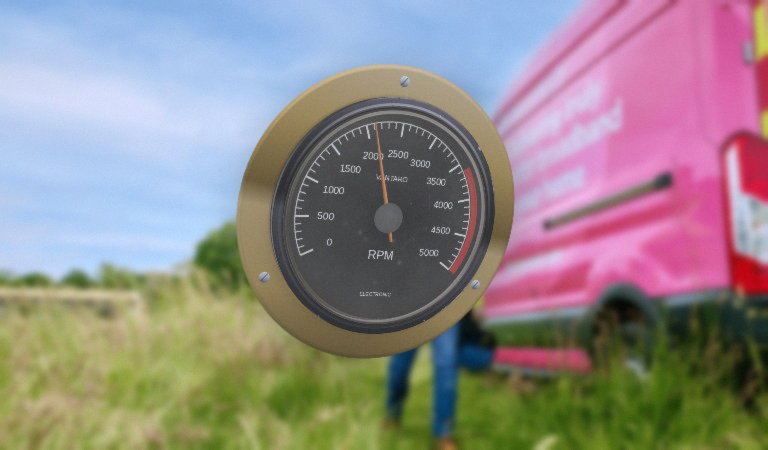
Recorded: value=2100 unit=rpm
